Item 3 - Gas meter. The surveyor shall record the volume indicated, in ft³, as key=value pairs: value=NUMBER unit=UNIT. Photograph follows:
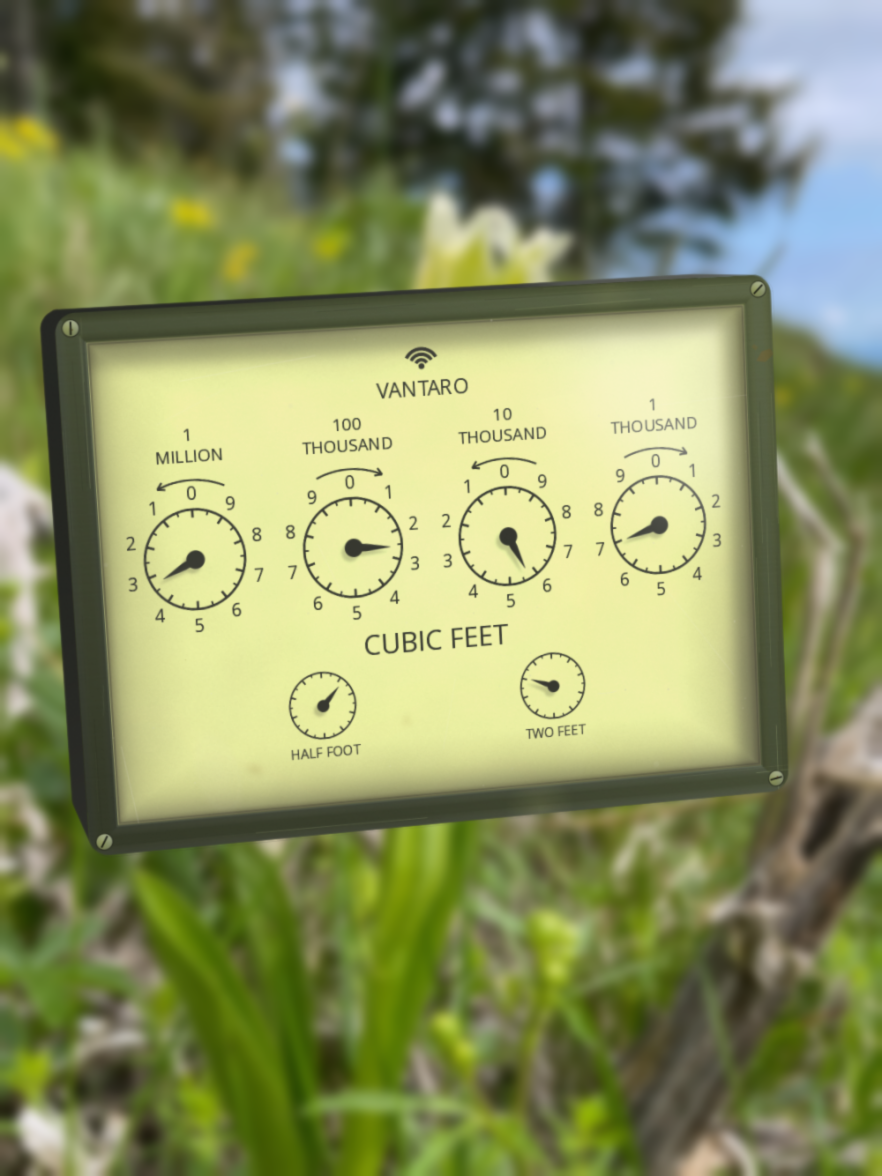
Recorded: value=325700 unit=ft³
